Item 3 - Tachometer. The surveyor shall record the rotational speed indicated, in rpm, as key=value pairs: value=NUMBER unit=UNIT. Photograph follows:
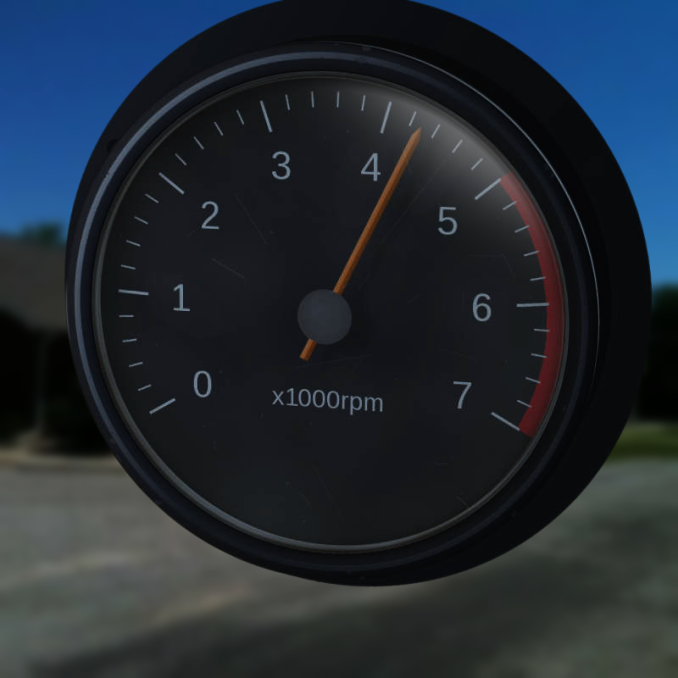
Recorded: value=4300 unit=rpm
